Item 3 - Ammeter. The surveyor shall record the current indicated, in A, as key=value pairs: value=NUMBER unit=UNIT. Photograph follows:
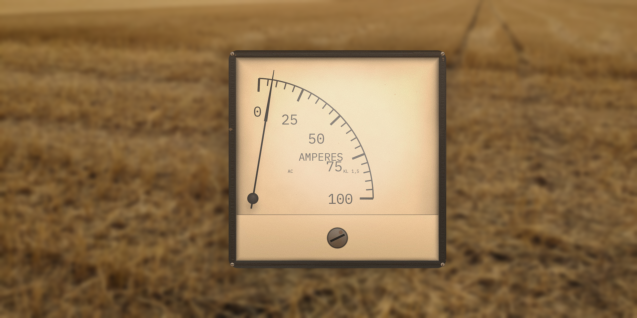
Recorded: value=7.5 unit=A
